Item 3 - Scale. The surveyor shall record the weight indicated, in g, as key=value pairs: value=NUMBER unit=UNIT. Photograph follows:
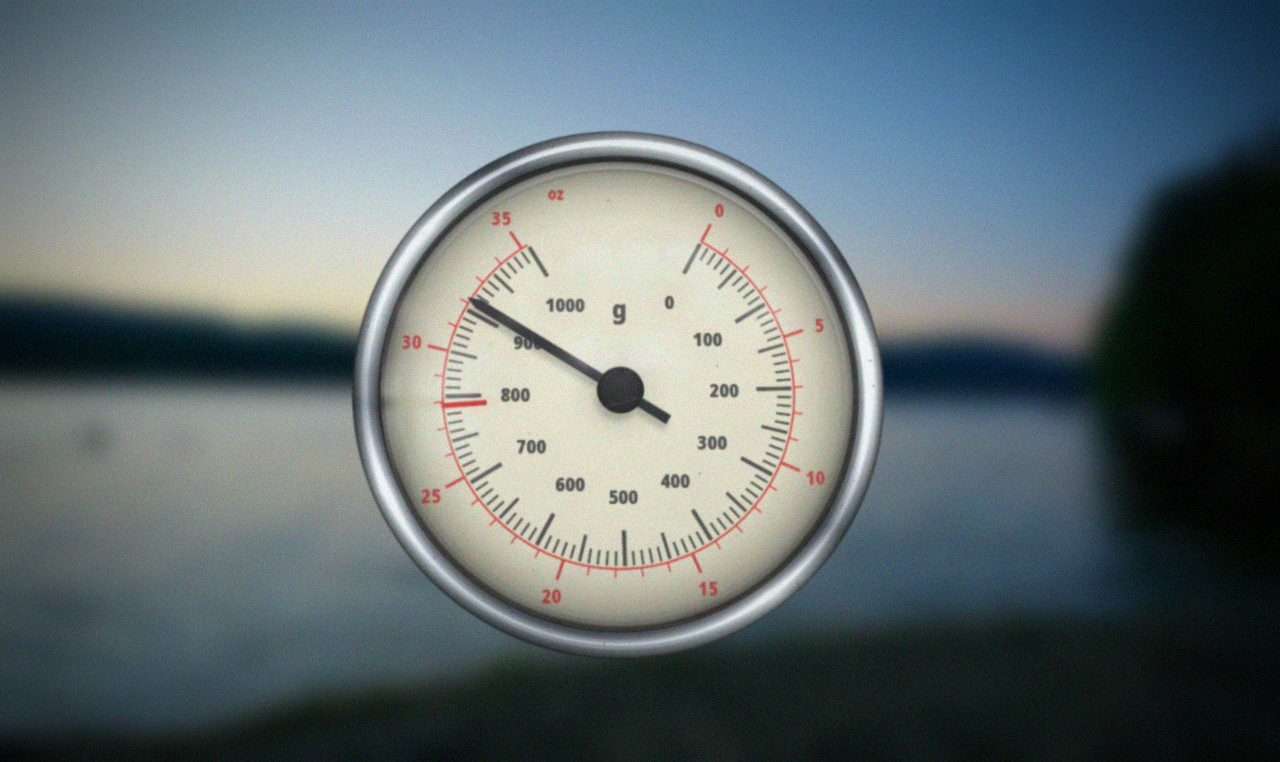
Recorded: value=910 unit=g
